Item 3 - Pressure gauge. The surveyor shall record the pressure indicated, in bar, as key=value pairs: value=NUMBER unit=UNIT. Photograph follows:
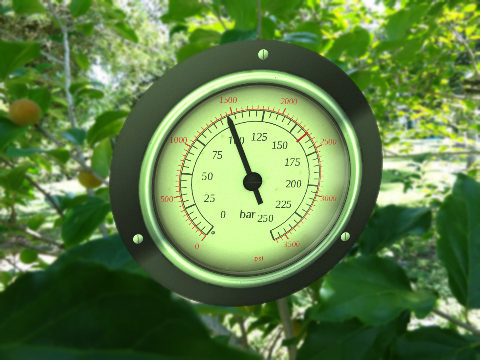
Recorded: value=100 unit=bar
